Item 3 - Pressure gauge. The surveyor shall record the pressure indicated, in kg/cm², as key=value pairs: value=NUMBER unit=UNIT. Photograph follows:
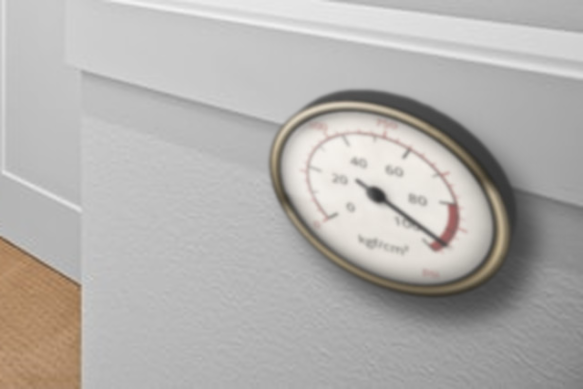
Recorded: value=95 unit=kg/cm²
